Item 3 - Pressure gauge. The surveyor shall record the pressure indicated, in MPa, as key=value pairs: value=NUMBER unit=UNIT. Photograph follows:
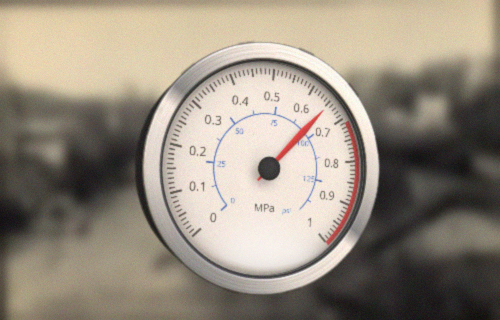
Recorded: value=0.65 unit=MPa
